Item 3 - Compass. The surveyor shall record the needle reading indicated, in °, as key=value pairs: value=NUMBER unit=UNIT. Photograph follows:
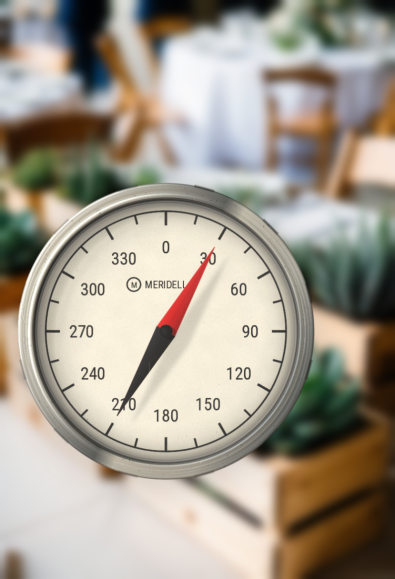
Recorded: value=30 unit=°
